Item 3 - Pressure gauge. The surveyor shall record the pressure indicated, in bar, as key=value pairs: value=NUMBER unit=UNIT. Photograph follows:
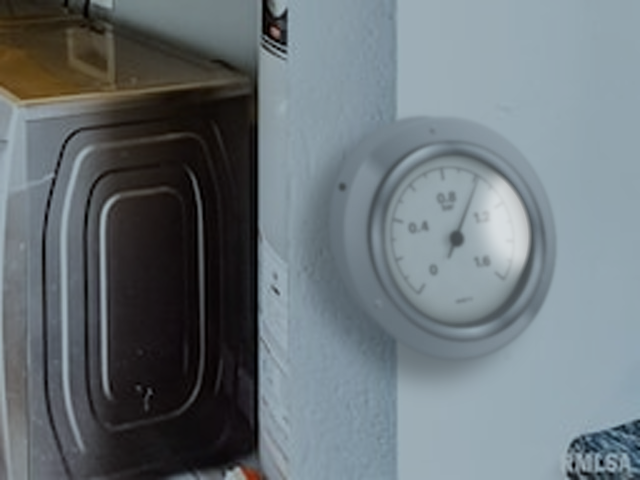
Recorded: value=1 unit=bar
